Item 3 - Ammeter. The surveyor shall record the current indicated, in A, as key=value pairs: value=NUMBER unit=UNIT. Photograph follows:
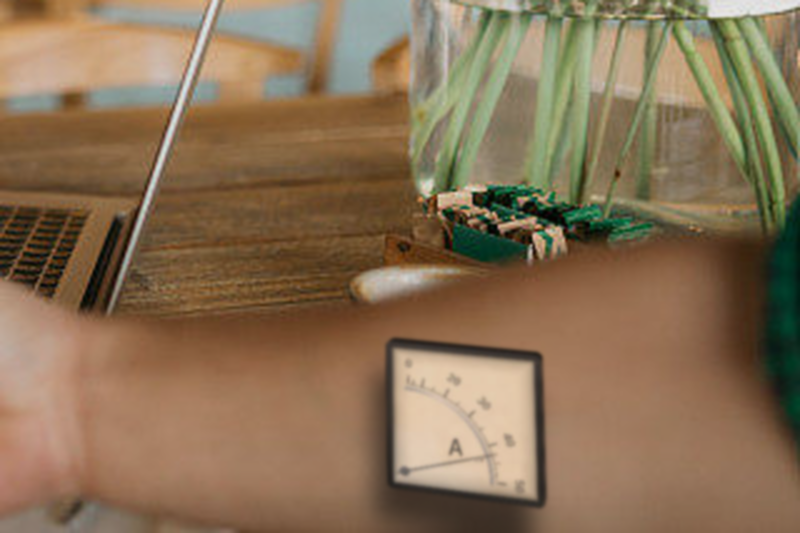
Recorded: value=42.5 unit=A
